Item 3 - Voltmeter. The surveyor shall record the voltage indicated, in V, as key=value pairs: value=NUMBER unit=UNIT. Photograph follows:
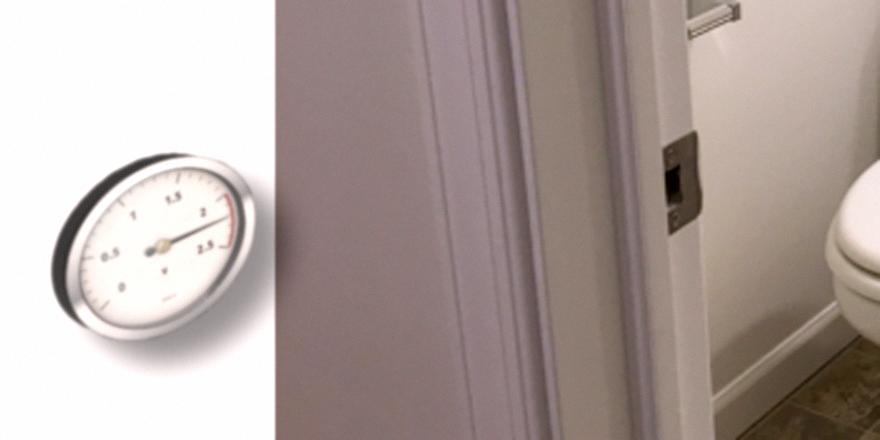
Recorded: value=2.2 unit=V
